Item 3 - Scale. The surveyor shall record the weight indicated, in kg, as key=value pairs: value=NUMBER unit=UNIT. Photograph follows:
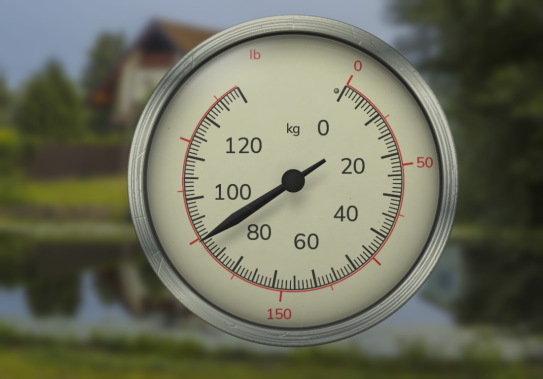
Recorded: value=90 unit=kg
